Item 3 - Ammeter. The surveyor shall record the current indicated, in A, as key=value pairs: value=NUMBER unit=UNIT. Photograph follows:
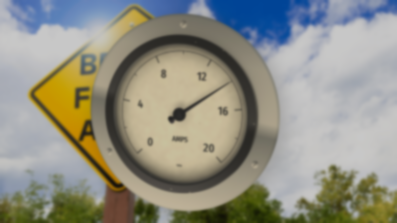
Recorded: value=14 unit=A
